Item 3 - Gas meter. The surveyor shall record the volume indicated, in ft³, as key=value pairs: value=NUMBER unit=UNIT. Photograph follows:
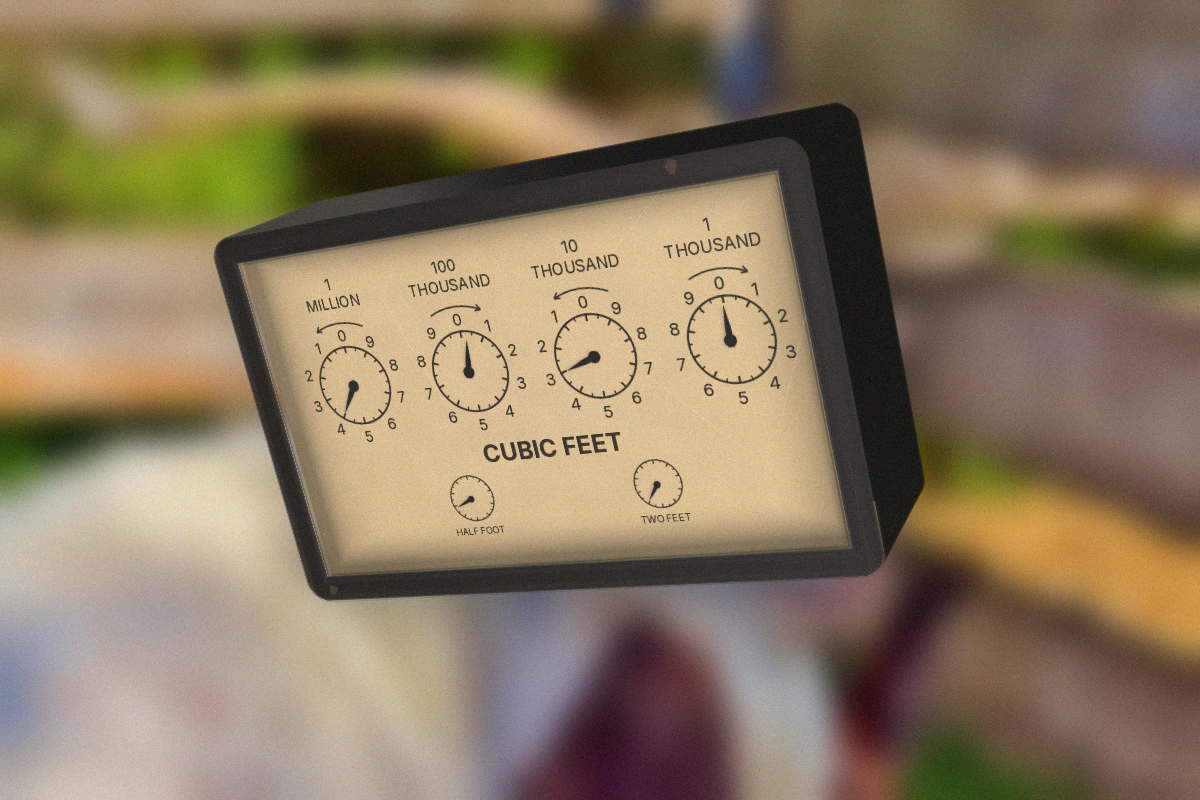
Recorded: value=403000 unit=ft³
